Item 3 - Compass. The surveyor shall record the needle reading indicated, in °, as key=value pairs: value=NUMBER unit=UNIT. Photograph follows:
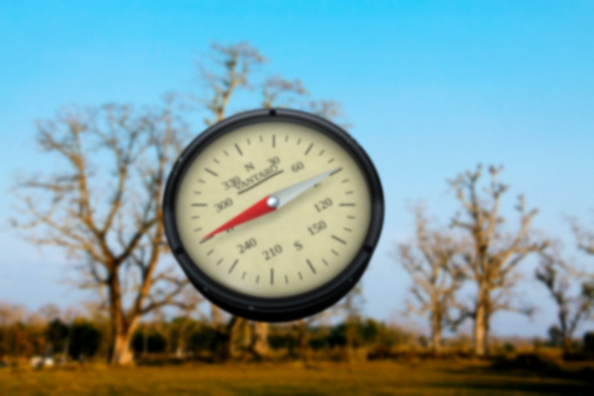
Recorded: value=270 unit=°
